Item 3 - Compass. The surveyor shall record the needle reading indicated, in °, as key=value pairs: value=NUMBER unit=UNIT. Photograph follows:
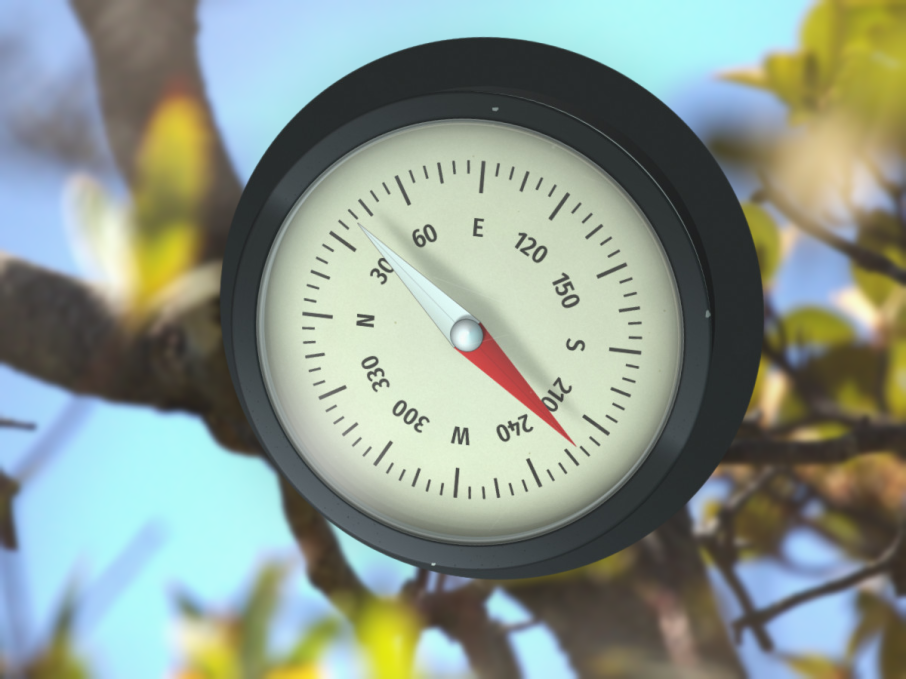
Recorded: value=220 unit=°
